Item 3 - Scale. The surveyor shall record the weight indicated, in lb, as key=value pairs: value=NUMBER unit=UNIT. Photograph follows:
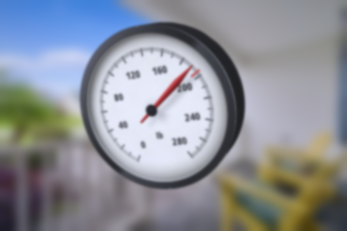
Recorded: value=190 unit=lb
